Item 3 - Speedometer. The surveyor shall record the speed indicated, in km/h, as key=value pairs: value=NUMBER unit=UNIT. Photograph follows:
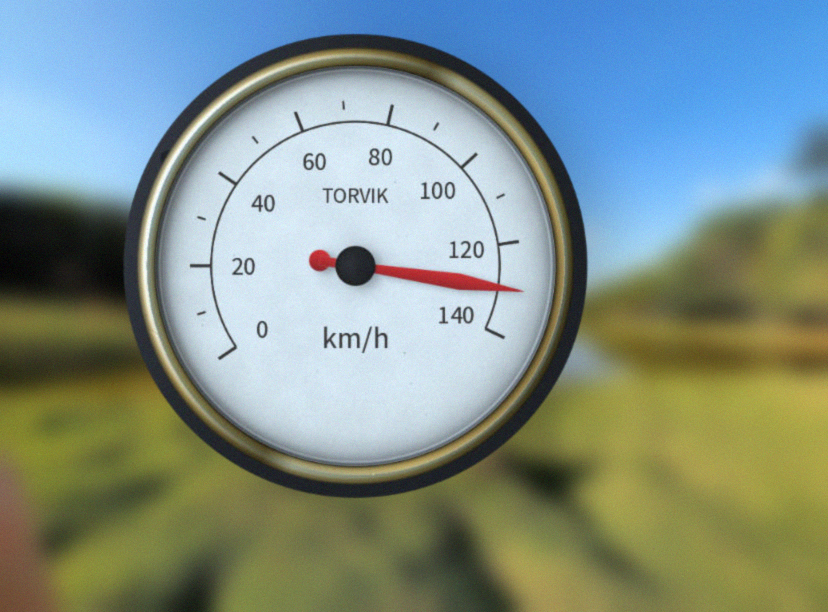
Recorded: value=130 unit=km/h
